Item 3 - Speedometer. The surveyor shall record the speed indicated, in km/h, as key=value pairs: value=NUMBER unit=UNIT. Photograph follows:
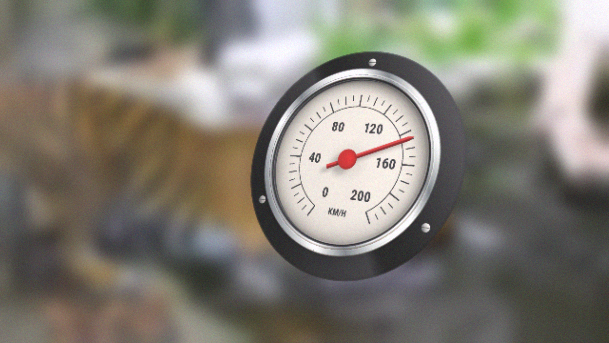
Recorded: value=145 unit=km/h
